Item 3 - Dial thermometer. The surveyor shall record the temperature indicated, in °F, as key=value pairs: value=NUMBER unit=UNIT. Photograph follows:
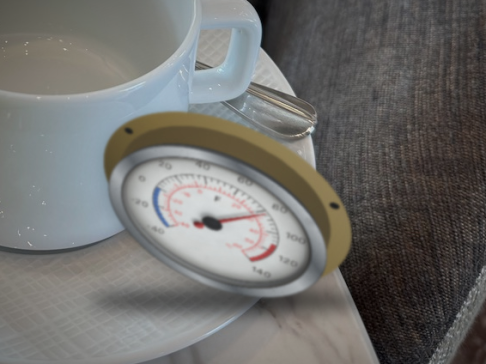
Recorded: value=80 unit=°F
